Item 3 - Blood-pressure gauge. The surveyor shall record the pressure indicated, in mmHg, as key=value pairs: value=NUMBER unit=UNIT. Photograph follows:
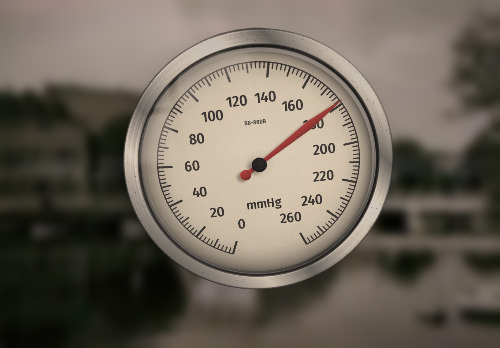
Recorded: value=178 unit=mmHg
